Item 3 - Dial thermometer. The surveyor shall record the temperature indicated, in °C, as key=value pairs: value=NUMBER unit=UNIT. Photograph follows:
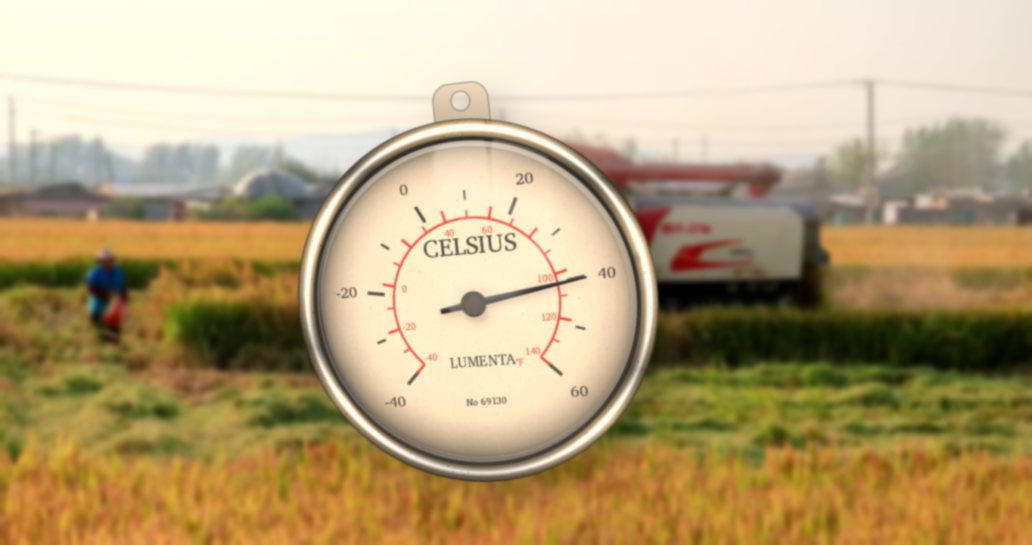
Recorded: value=40 unit=°C
